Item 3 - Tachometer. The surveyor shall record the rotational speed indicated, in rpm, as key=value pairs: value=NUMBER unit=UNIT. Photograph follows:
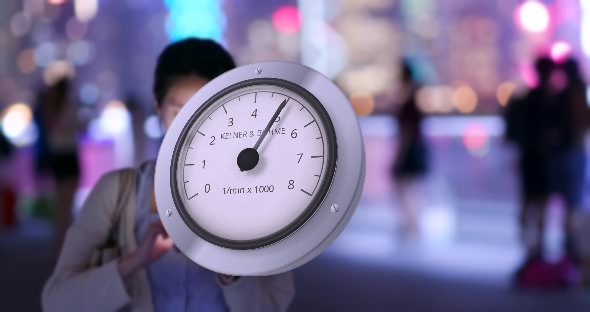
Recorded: value=5000 unit=rpm
